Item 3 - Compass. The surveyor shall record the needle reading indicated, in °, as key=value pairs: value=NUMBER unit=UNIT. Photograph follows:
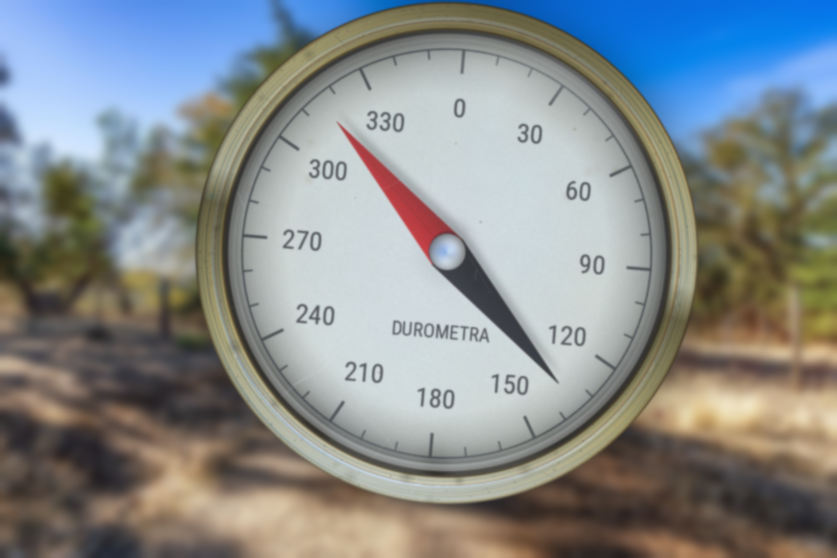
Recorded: value=315 unit=°
